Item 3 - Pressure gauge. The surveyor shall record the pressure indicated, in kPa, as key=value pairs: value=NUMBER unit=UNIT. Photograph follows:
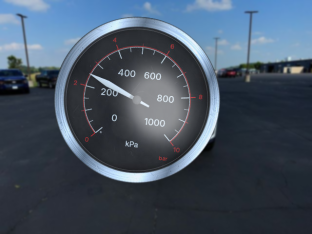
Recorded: value=250 unit=kPa
